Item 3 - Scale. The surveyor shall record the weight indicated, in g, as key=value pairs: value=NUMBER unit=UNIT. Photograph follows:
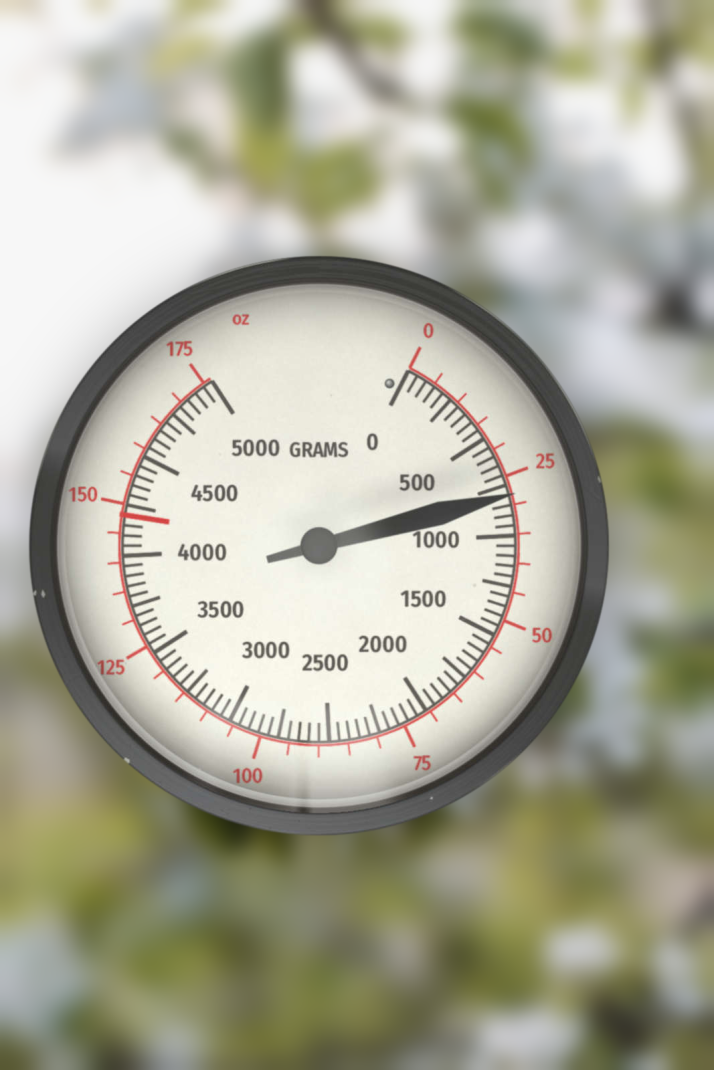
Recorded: value=800 unit=g
